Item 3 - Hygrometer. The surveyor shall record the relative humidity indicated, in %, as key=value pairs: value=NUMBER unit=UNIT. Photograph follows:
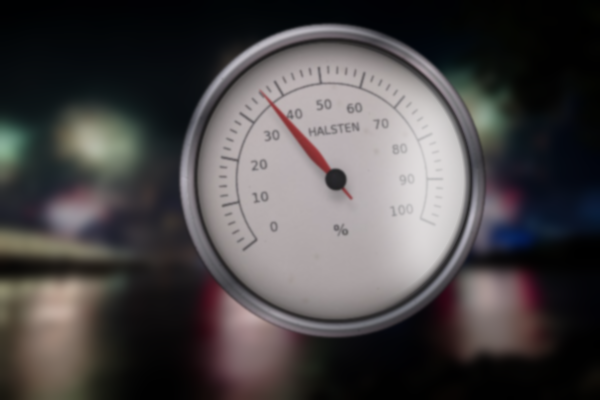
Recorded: value=36 unit=%
